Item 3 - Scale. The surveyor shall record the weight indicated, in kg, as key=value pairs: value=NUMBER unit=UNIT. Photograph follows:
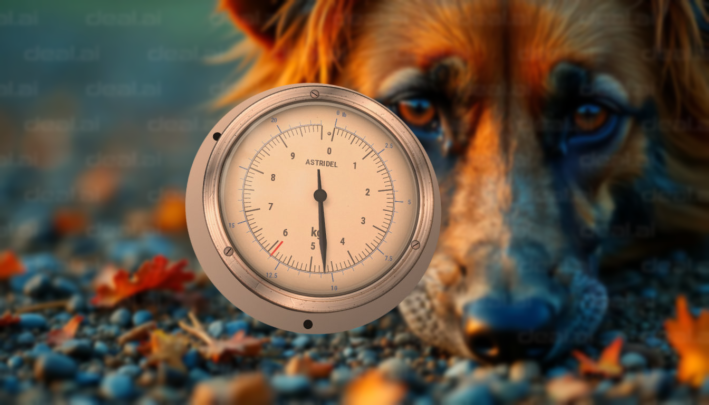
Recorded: value=4.7 unit=kg
